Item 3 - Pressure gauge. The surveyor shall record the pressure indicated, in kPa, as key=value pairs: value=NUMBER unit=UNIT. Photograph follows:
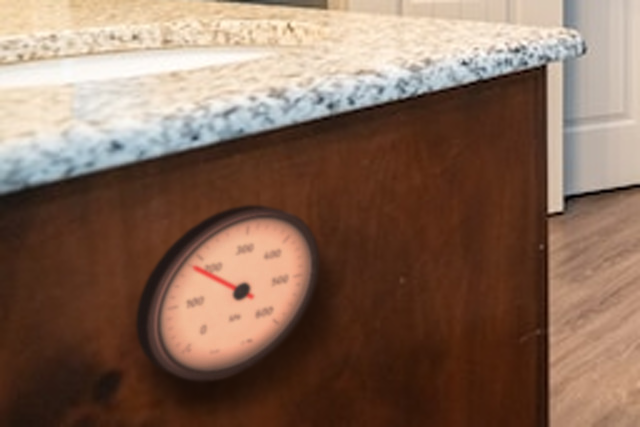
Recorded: value=180 unit=kPa
